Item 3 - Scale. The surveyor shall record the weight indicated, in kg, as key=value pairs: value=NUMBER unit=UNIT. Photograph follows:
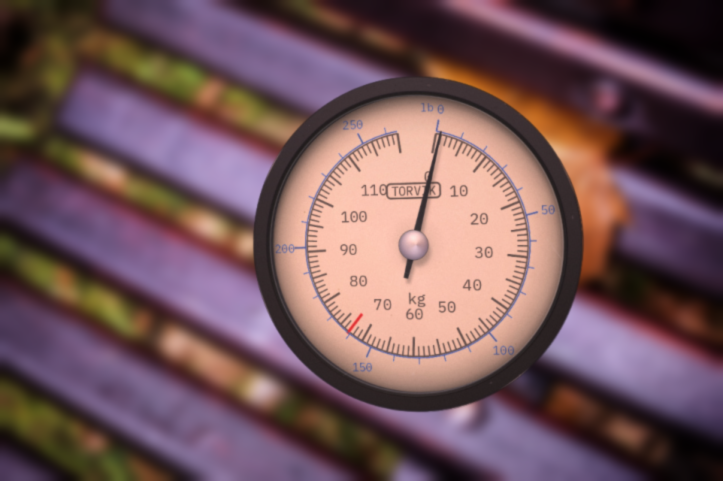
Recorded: value=1 unit=kg
